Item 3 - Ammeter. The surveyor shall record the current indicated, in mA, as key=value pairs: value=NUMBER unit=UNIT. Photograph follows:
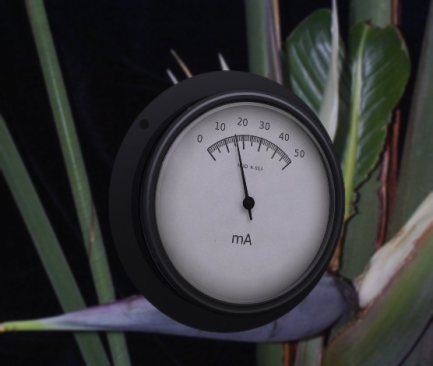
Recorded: value=15 unit=mA
